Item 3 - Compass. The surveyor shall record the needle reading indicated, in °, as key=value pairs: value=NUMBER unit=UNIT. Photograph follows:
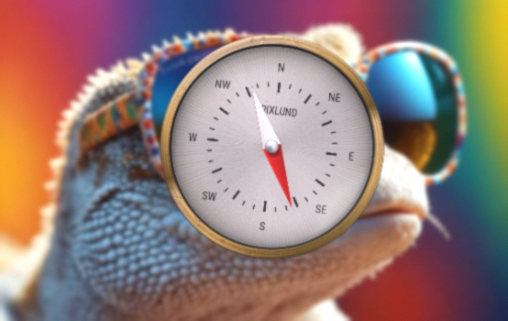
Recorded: value=155 unit=°
